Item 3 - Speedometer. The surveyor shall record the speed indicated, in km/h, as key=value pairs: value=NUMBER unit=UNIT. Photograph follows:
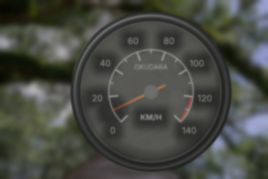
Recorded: value=10 unit=km/h
